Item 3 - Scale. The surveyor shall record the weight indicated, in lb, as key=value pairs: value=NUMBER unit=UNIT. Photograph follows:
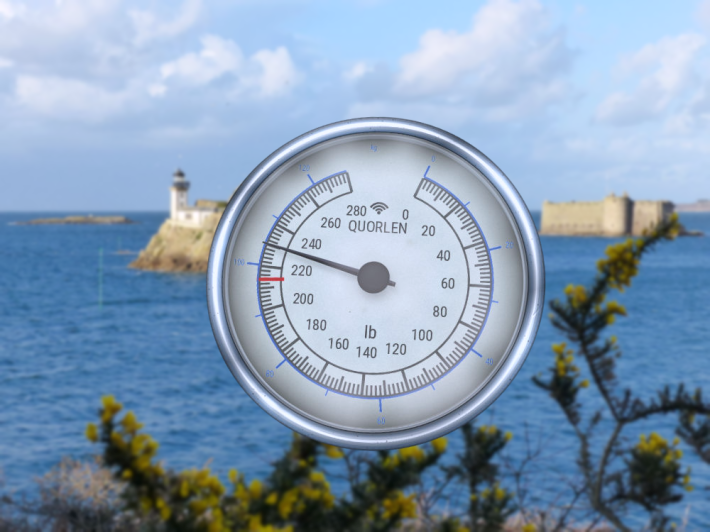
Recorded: value=230 unit=lb
